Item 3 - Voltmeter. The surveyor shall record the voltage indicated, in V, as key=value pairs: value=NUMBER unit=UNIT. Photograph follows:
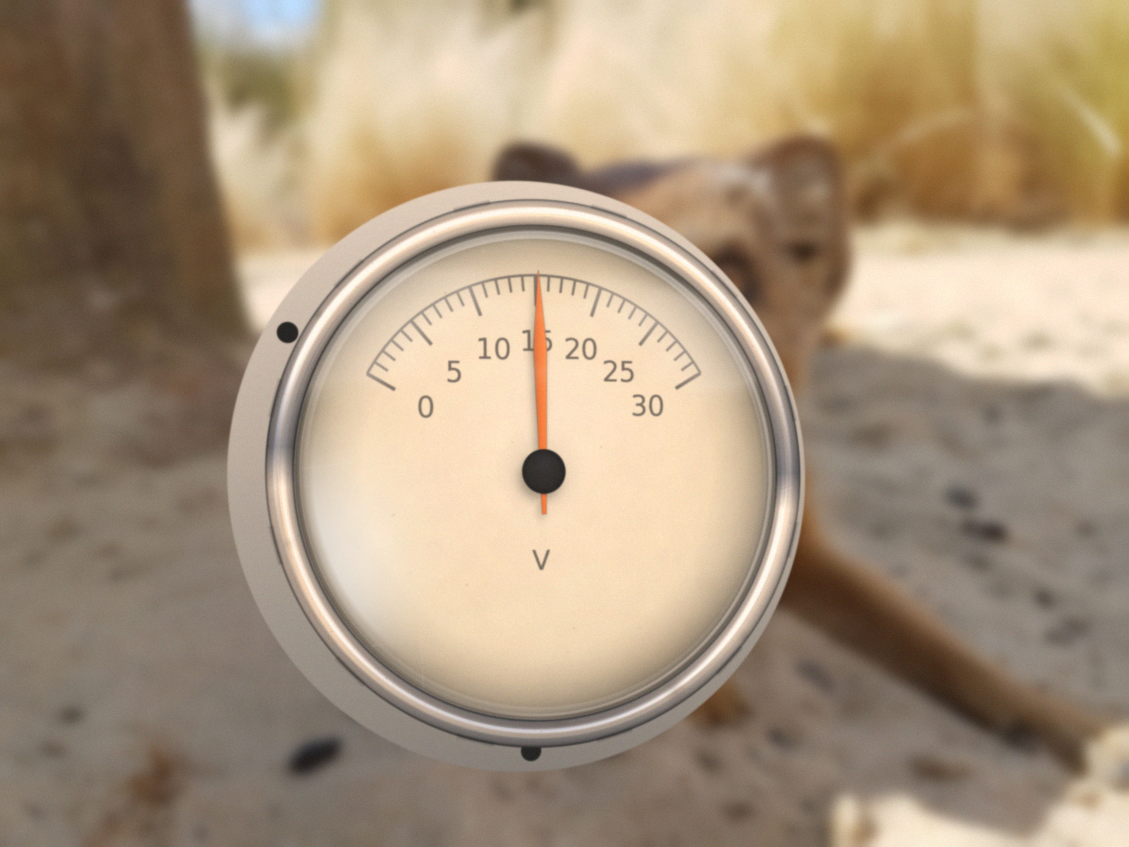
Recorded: value=15 unit=V
